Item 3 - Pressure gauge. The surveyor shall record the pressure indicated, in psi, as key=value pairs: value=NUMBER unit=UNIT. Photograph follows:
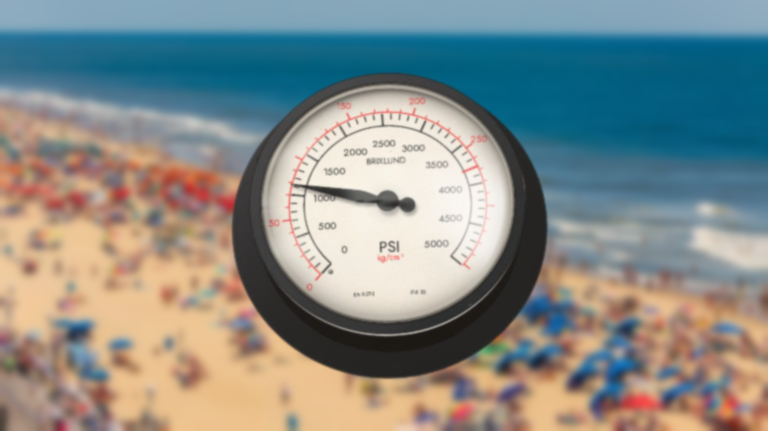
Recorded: value=1100 unit=psi
